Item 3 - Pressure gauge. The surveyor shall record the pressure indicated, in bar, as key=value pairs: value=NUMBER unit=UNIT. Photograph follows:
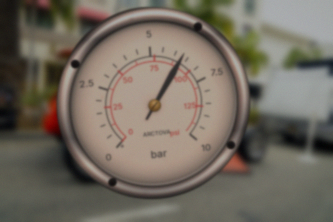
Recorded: value=6.25 unit=bar
